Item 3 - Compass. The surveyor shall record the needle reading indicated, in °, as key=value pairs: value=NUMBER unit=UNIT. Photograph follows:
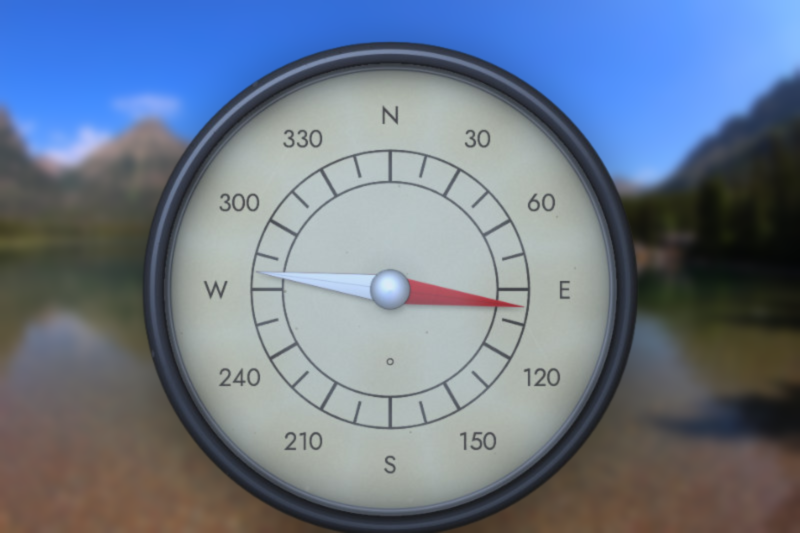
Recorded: value=97.5 unit=°
